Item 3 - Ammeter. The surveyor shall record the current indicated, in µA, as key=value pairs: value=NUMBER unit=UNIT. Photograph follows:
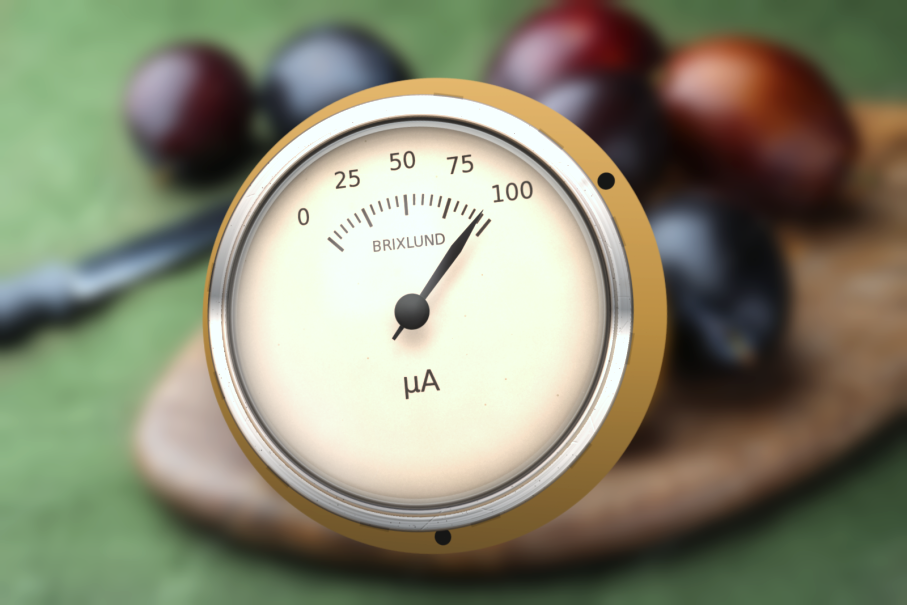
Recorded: value=95 unit=µA
